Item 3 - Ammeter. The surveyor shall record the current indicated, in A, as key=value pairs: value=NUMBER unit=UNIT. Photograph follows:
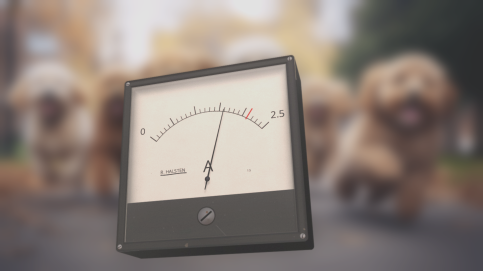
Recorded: value=1.6 unit=A
